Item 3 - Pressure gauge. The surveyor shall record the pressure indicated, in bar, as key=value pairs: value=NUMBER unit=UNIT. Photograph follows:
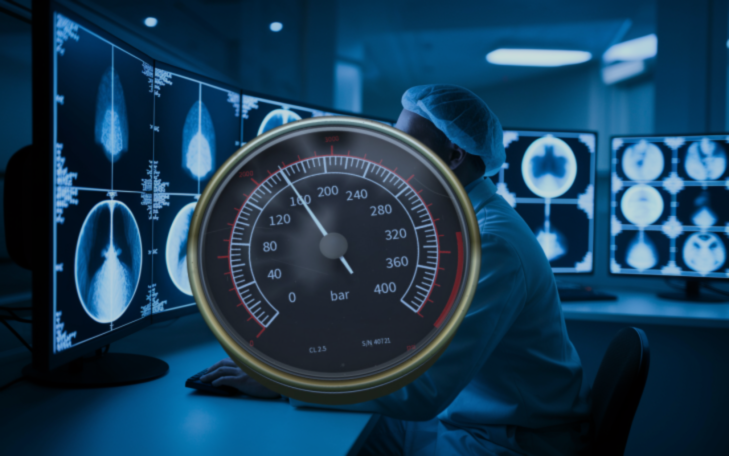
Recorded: value=160 unit=bar
